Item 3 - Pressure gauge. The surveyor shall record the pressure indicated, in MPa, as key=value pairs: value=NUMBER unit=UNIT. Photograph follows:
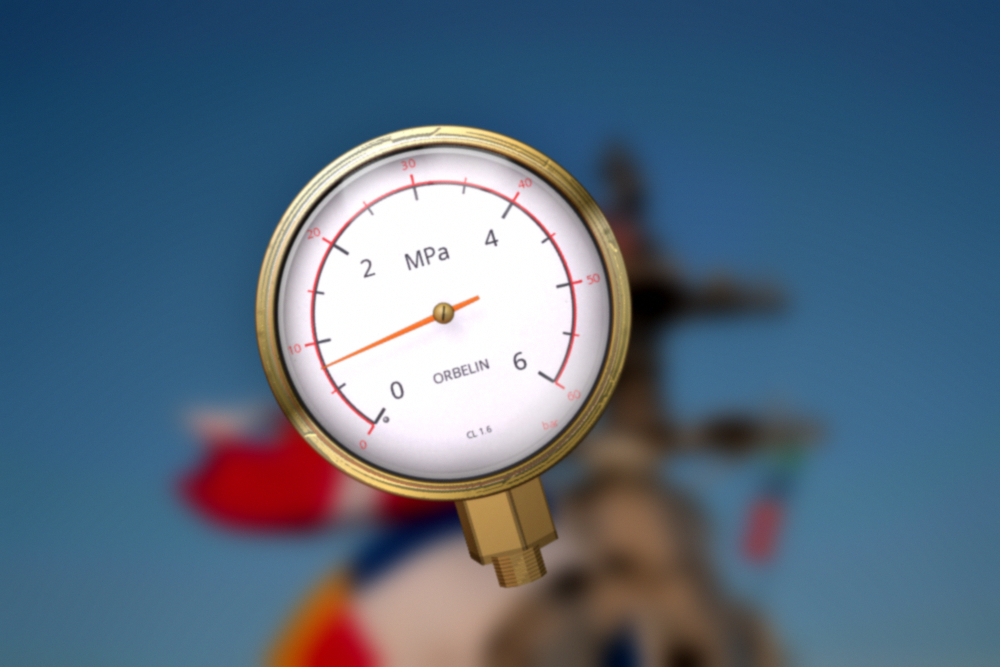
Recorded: value=0.75 unit=MPa
